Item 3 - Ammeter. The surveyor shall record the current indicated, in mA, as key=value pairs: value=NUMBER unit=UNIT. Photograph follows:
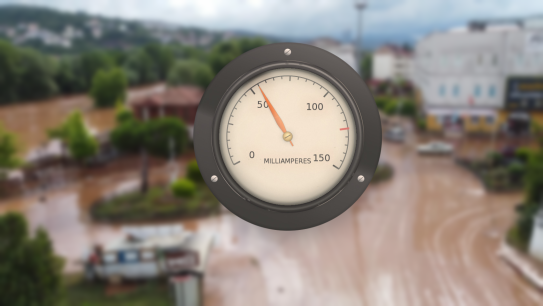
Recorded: value=55 unit=mA
